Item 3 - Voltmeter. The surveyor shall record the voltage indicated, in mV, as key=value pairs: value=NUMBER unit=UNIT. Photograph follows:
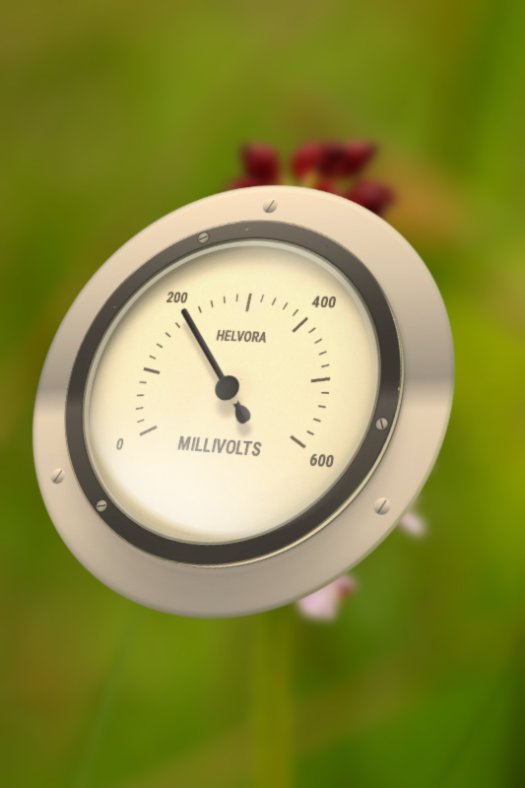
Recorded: value=200 unit=mV
